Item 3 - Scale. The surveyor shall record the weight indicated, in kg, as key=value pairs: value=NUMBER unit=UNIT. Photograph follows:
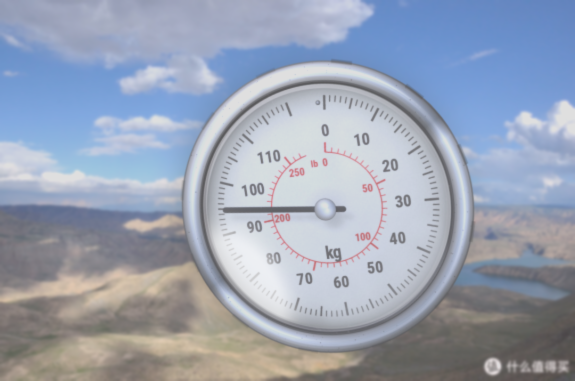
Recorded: value=95 unit=kg
